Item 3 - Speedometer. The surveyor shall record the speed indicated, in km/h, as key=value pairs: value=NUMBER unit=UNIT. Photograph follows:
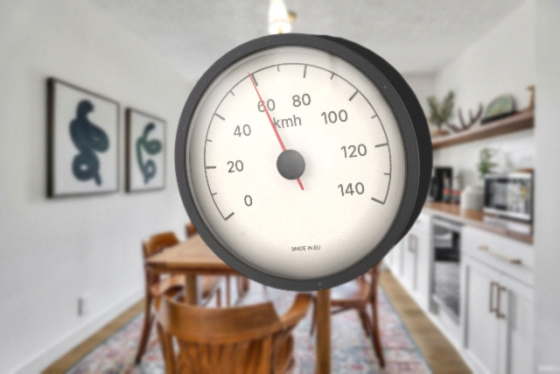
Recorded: value=60 unit=km/h
